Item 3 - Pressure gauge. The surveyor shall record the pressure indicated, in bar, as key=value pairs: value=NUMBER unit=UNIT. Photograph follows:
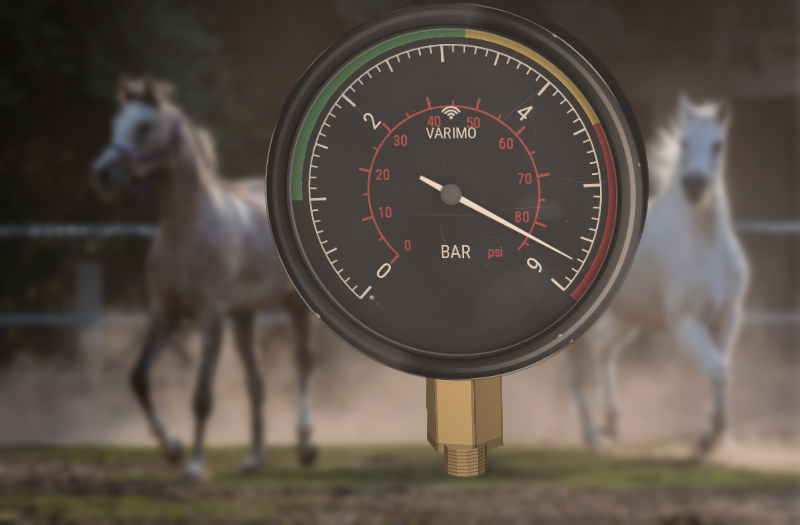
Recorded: value=5.7 unit=bar
